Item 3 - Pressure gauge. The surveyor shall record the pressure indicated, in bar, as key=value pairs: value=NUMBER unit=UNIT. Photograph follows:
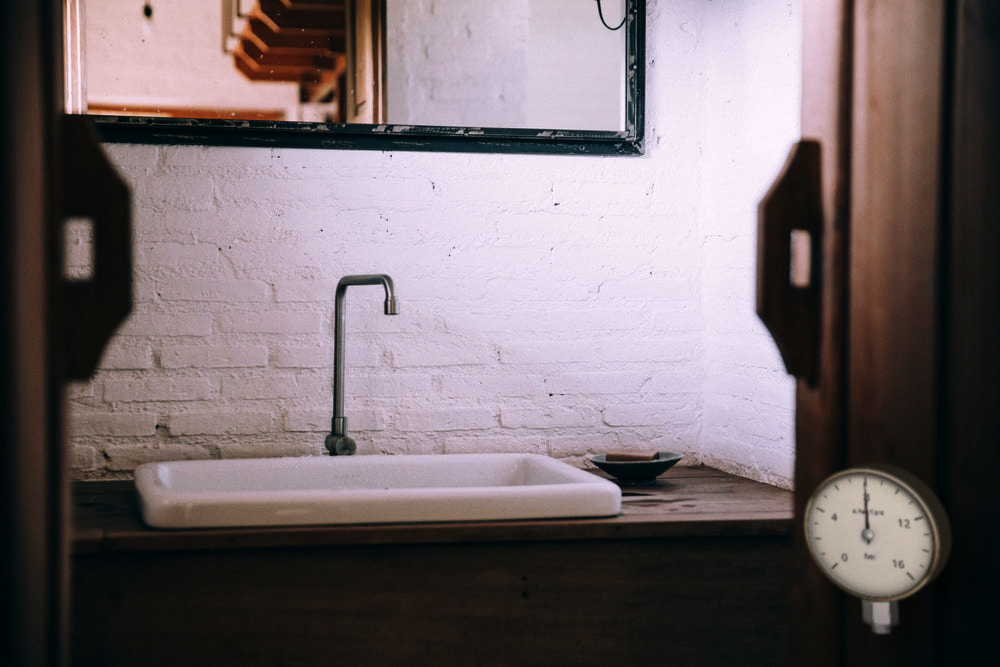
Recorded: value=8 unit=bar
